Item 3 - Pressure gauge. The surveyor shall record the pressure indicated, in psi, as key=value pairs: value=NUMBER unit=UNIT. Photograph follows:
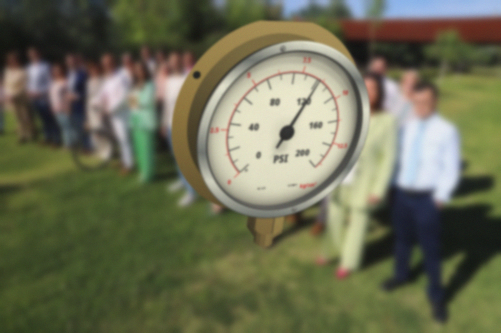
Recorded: value=120 unit=psi
